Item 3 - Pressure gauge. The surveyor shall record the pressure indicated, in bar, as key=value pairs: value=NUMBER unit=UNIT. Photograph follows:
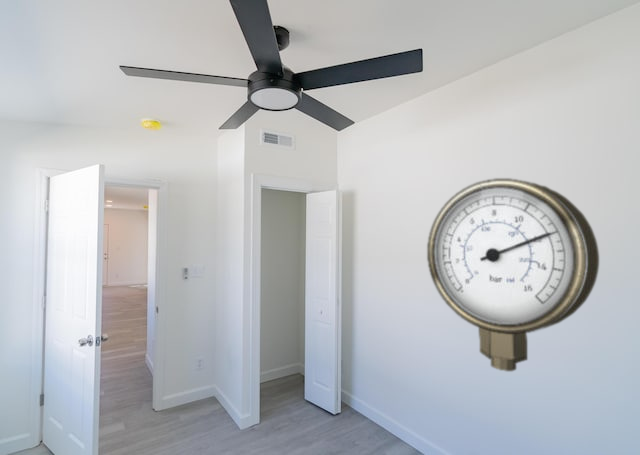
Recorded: value=12 unit=bar
